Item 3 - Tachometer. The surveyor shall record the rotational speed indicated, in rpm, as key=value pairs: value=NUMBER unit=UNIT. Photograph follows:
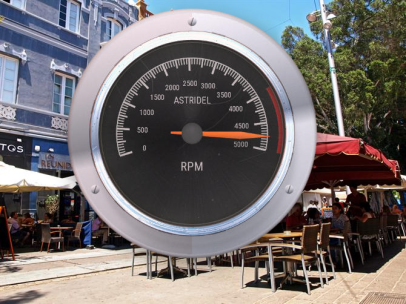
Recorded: value=4750 unit=rpm
